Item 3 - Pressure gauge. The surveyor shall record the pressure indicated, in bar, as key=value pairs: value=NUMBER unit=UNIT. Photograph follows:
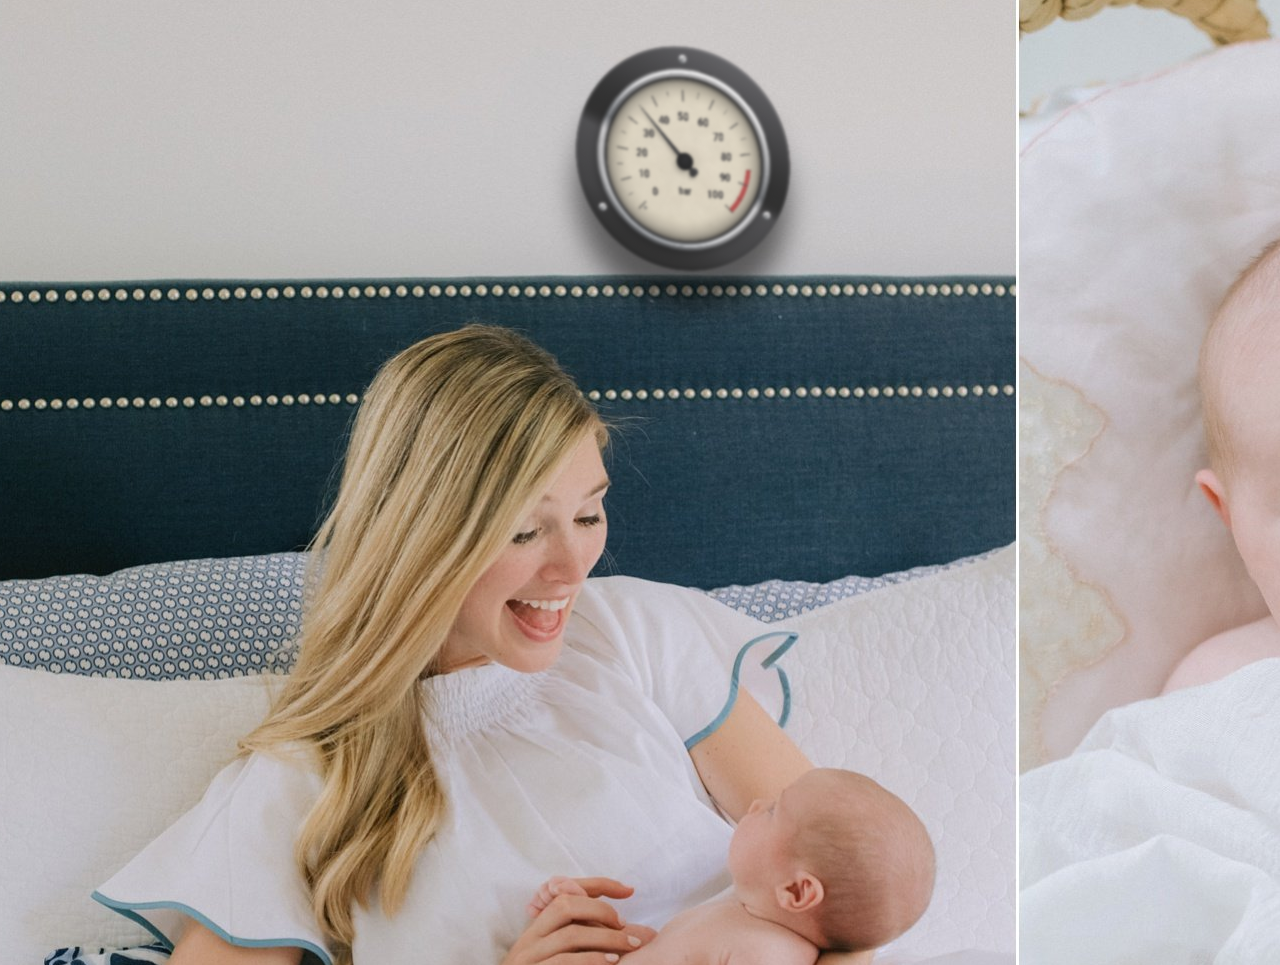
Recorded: value=35 unit=bar
